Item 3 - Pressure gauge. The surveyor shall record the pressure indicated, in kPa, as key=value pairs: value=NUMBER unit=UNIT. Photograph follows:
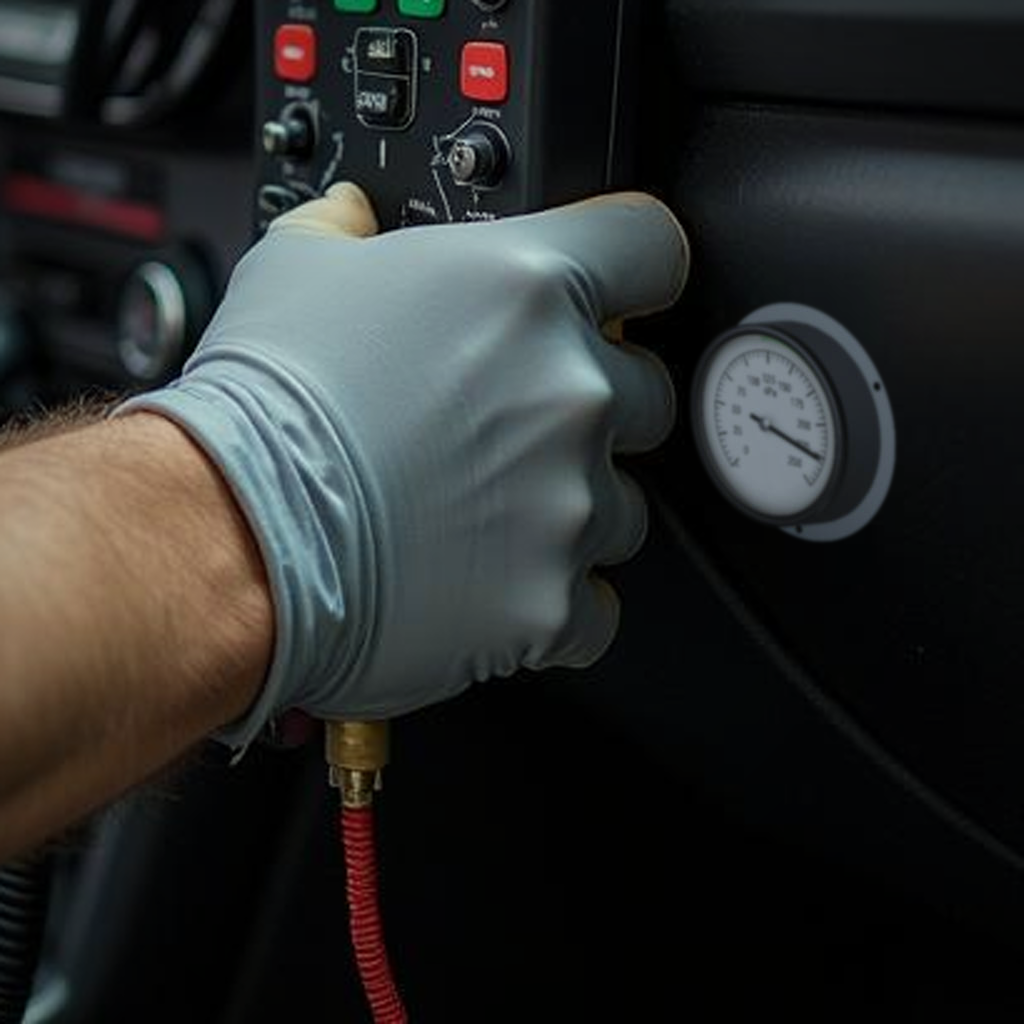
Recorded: value=225 unit=kPa
